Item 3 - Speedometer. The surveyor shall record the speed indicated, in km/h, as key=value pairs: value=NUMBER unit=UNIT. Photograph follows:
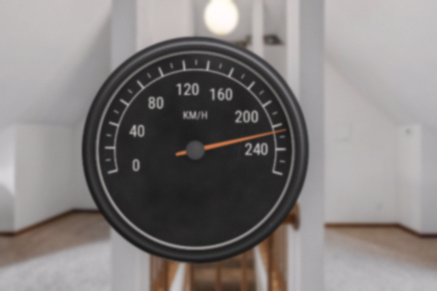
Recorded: value=225 unit=km/h
